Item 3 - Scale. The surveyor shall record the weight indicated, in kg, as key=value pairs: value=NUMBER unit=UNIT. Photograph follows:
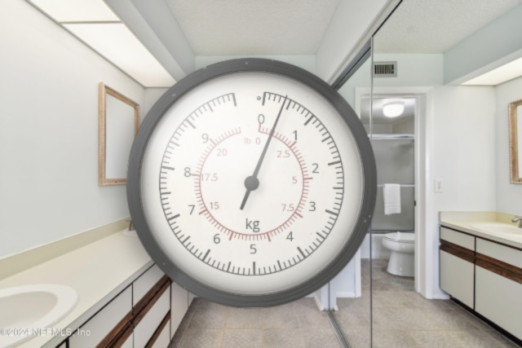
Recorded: value=0.4 unit=kg
